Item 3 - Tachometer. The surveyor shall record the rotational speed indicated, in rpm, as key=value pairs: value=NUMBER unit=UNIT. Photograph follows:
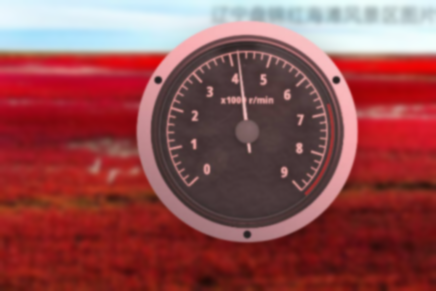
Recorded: value=4200 unit=rpm
